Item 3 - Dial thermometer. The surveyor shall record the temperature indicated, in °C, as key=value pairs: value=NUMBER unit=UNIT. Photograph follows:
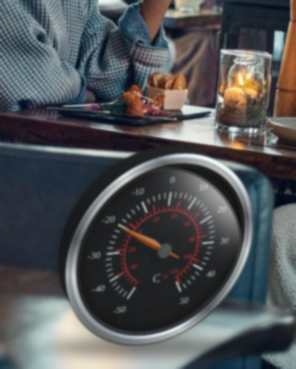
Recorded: value=-20 unit=°C
